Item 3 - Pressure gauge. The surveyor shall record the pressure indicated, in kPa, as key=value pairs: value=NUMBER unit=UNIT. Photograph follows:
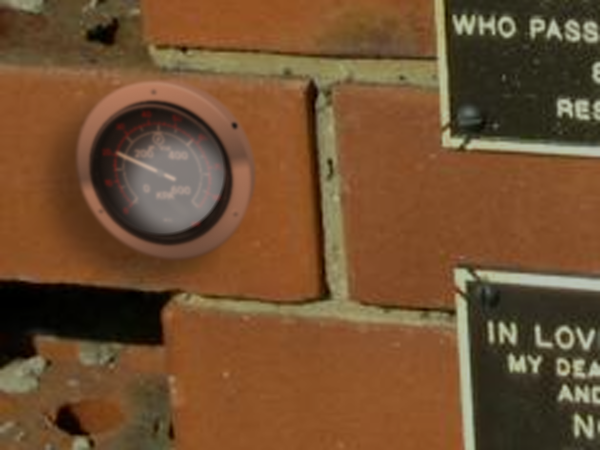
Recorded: value=150 unit=kPa
